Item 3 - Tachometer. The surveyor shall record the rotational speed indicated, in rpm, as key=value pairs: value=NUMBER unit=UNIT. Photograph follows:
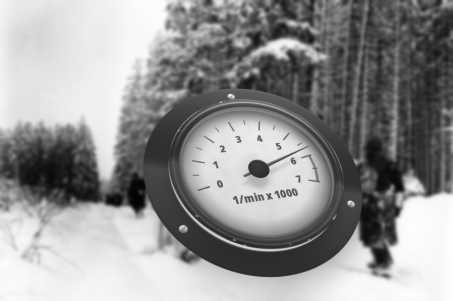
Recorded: value=5750 unit=rpm
